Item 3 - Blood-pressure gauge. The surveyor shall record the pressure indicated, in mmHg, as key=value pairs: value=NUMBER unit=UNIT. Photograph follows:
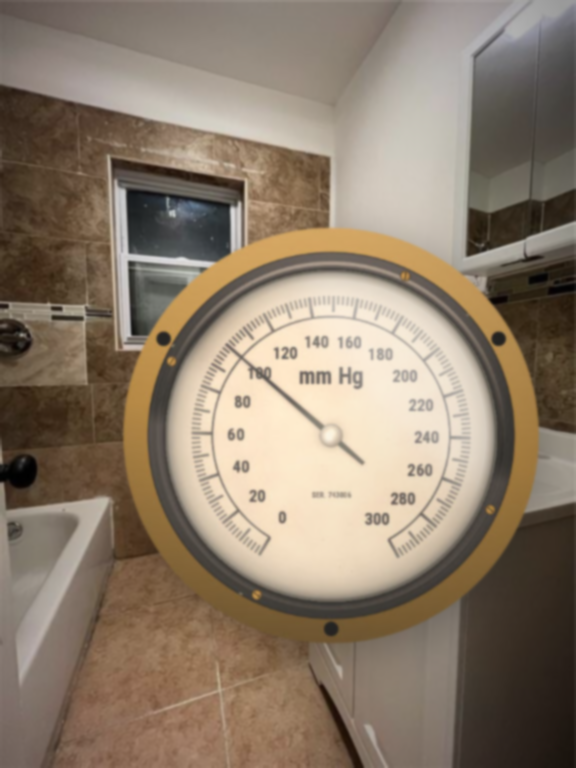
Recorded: value=100 unit=mmHg
